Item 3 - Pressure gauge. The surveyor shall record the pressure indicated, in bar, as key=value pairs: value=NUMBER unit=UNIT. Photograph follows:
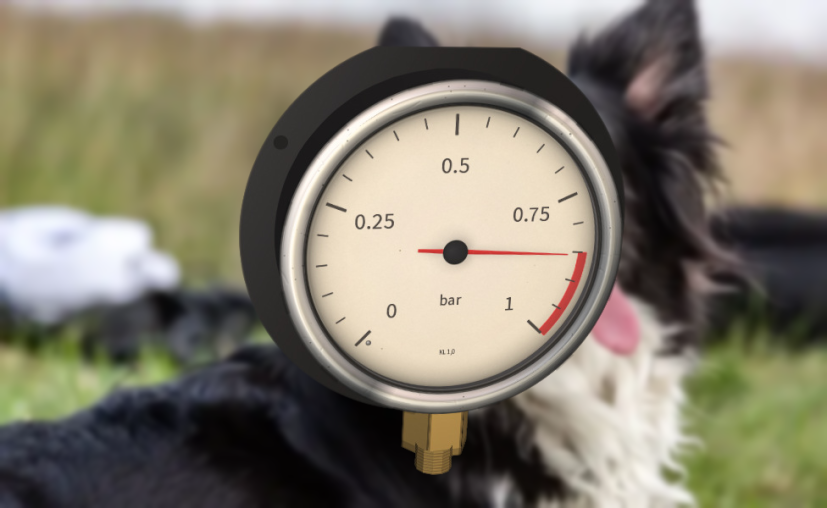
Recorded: value=0.85 unit=bar
